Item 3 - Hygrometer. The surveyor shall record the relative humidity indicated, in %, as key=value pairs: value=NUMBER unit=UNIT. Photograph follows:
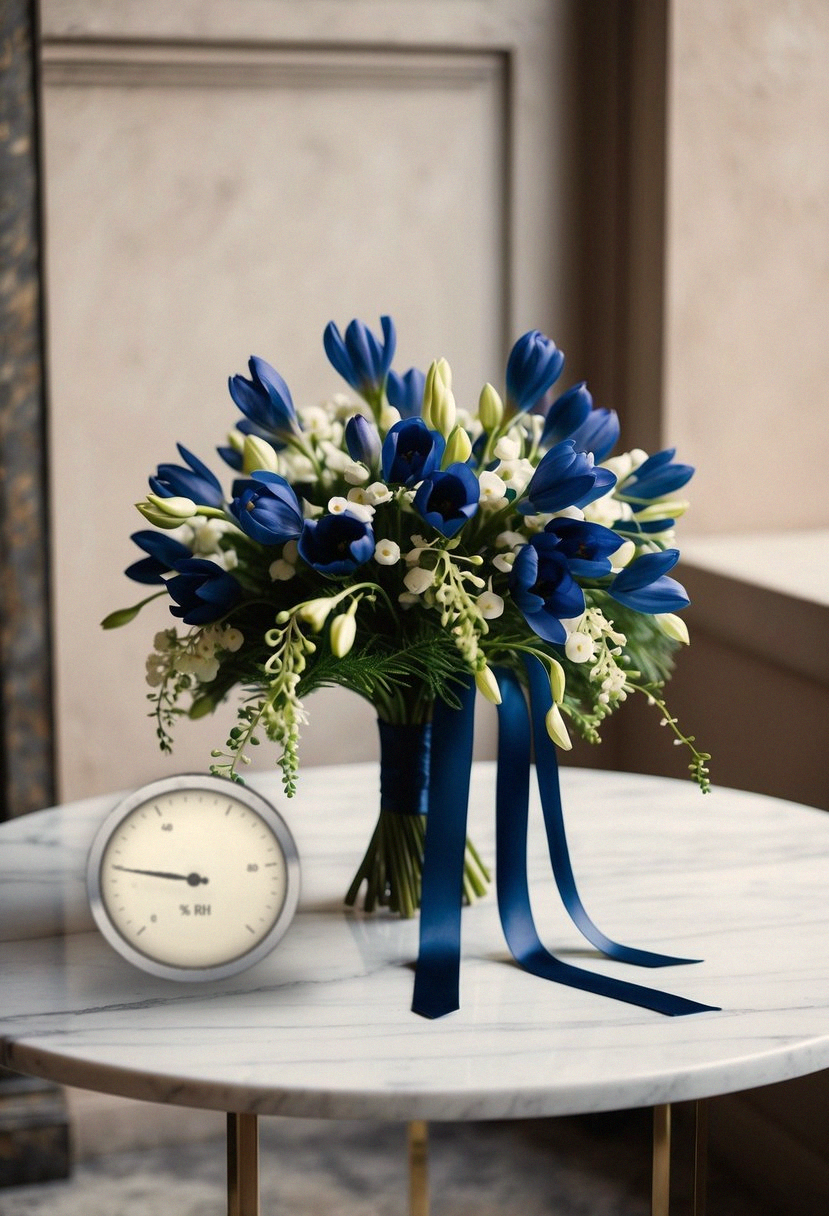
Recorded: value=20 unit=%
